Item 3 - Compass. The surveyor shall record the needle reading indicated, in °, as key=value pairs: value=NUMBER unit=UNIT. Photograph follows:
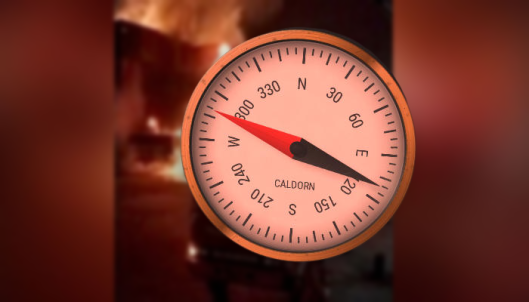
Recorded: value=290 unit=°
